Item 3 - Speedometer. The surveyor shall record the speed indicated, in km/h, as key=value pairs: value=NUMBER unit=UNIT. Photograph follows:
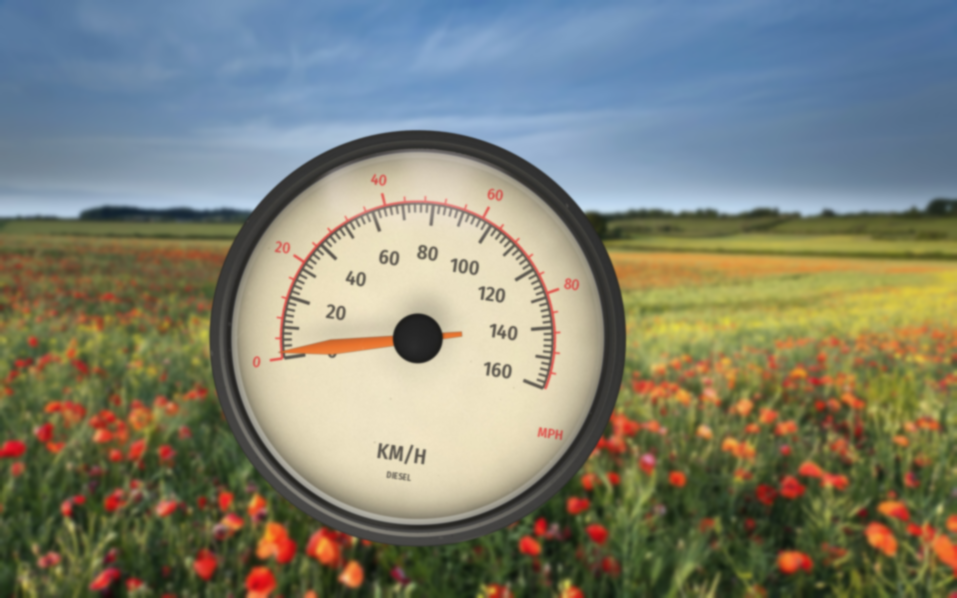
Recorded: value=2 unit=km/h
